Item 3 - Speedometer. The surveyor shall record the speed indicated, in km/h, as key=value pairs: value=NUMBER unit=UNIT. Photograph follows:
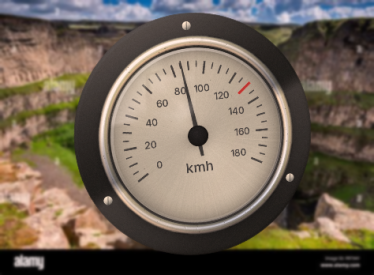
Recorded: value=85 unit=km/h
